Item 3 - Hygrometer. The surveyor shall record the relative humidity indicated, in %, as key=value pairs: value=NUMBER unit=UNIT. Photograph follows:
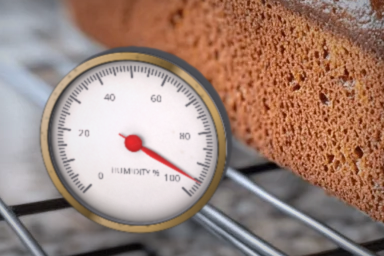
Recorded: value=95 unit=%
